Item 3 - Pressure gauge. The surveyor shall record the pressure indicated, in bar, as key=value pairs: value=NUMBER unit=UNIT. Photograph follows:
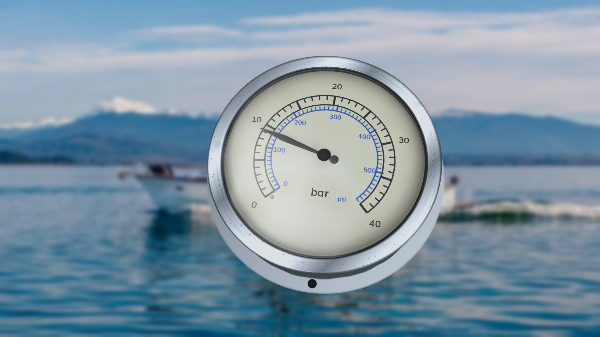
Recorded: value=9 unit=bar
